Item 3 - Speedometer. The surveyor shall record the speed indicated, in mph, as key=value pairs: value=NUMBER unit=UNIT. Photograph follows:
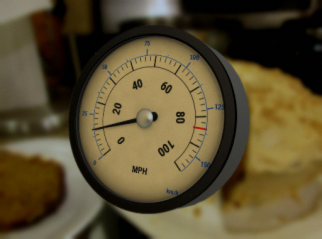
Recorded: value=10 unit=mph
